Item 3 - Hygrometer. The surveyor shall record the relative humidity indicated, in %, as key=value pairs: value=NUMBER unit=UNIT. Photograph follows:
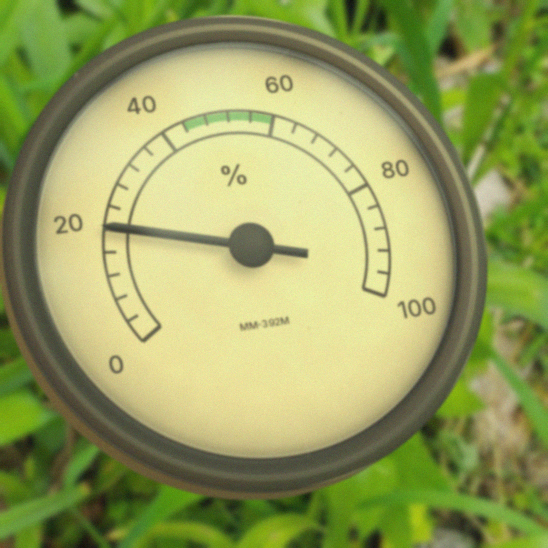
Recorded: value=20 unit=%
